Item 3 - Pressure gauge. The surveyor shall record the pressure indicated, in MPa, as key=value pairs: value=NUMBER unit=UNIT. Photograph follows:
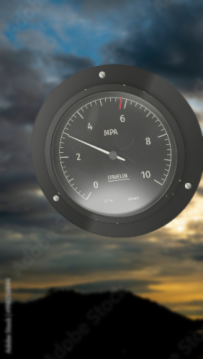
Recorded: value=3 unit=MPa
